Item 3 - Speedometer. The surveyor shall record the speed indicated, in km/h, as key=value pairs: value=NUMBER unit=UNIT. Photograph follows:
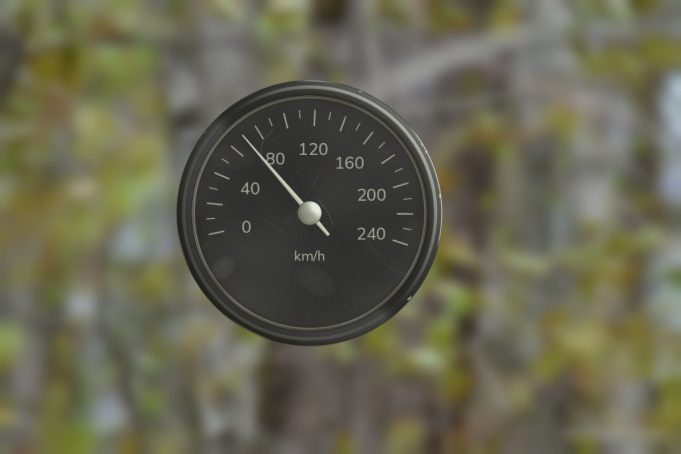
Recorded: value=70 unit=km/h
